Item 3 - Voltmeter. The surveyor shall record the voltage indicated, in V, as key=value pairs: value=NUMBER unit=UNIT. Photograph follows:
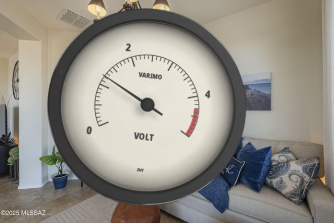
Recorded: value=1.2 unit=V
